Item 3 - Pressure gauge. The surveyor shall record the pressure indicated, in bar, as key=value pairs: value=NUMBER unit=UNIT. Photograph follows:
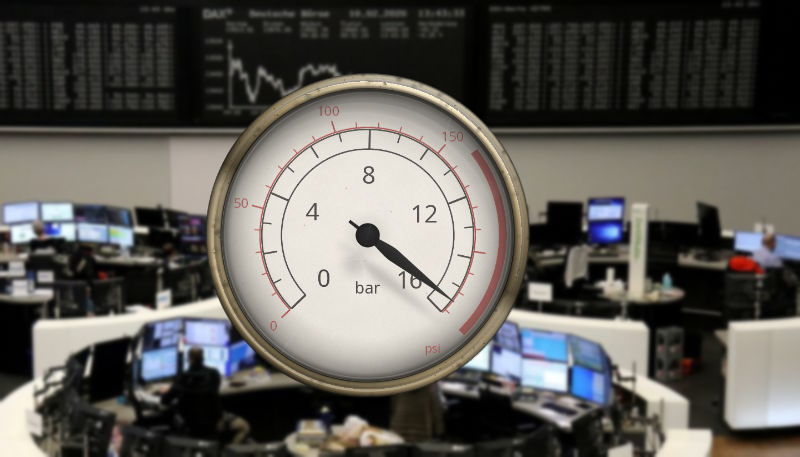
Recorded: value=15.5 unit=bar
